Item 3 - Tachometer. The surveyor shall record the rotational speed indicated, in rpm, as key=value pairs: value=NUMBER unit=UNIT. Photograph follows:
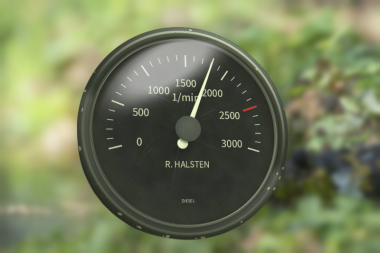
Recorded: value=1800 unit=rpm
